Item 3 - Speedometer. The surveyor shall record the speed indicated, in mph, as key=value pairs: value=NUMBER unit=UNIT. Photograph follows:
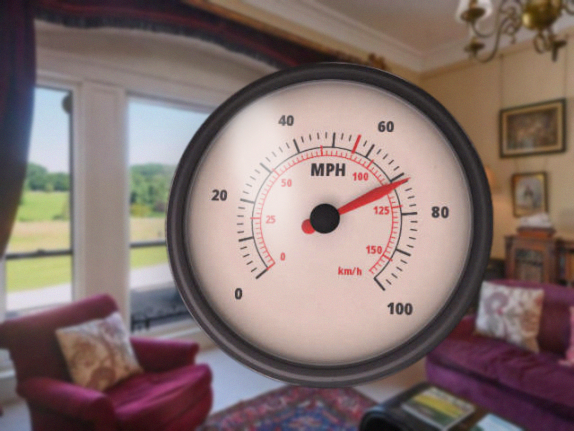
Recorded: value=72 unit=mph
